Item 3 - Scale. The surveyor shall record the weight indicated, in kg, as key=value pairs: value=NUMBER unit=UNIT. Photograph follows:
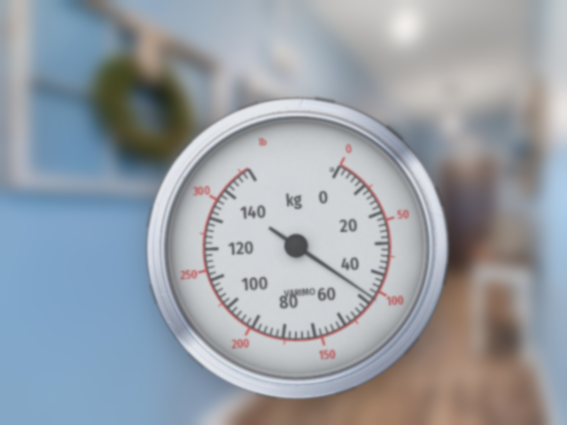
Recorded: value=48 unit=kg
